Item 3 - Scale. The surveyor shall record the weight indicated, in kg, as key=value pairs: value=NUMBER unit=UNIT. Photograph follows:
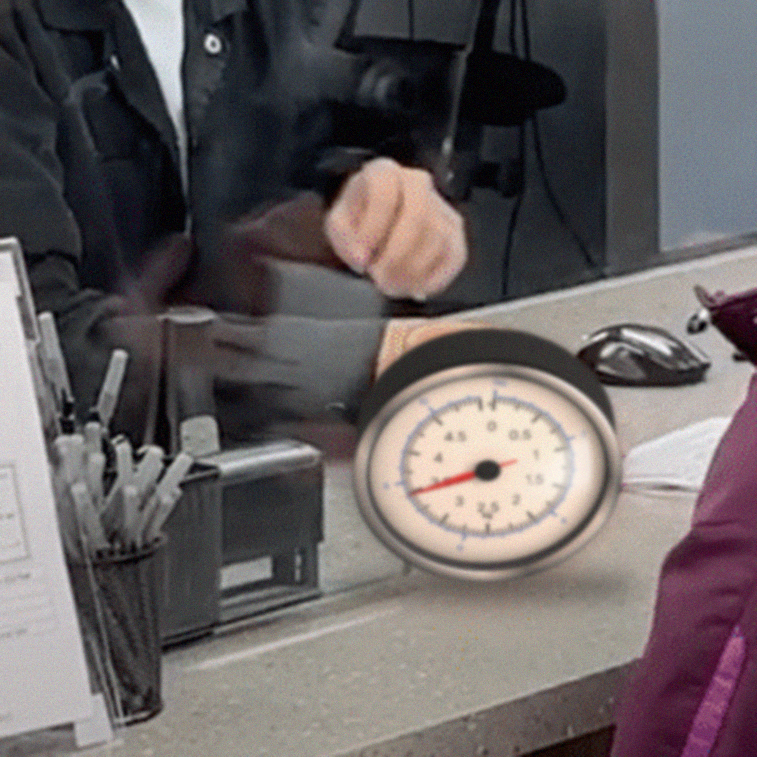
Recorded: value=3.5 unit=kg
